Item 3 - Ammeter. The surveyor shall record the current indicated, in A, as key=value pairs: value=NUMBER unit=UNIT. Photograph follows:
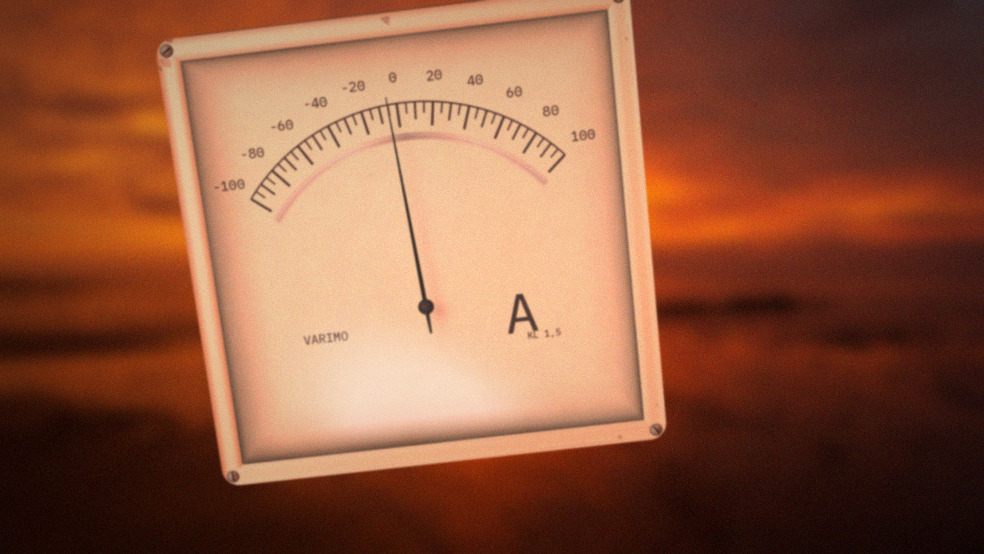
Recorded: value=-5 unit=A
